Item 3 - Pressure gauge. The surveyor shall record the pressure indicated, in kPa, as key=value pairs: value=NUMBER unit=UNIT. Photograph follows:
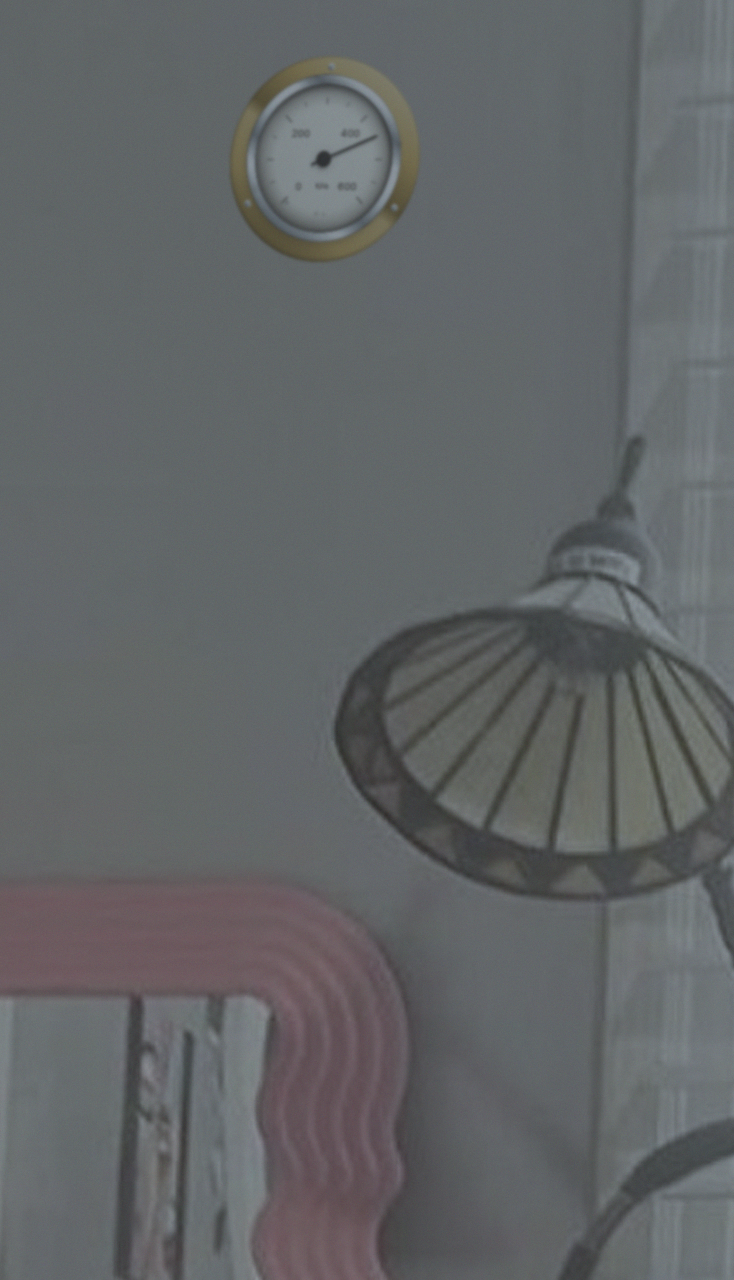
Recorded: value=450 unit=kPa
